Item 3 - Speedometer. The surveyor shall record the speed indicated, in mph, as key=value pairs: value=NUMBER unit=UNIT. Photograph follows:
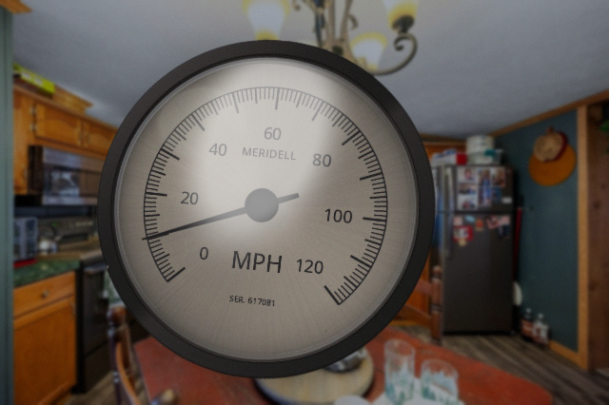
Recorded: value=10 unit=mph
